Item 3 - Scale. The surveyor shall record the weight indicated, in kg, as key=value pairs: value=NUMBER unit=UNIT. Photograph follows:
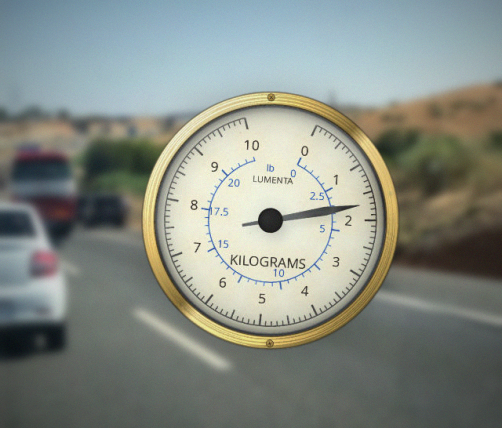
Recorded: value=1.7 unit=kg
